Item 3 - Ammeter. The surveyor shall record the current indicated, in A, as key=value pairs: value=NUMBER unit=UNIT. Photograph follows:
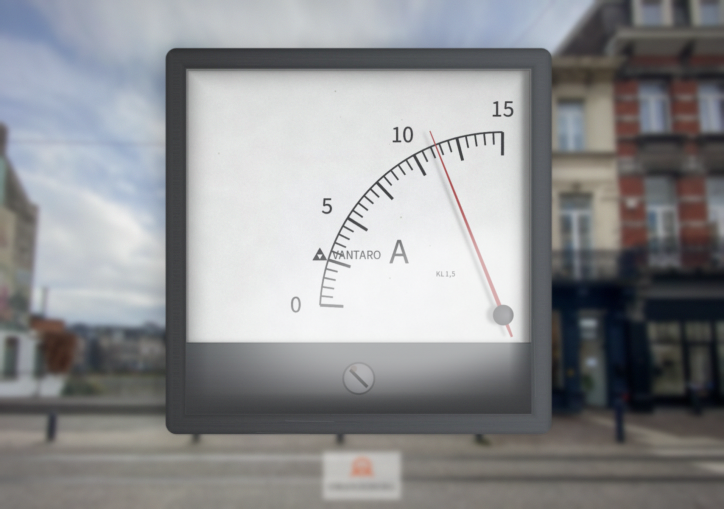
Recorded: value=11.25 unit=A
